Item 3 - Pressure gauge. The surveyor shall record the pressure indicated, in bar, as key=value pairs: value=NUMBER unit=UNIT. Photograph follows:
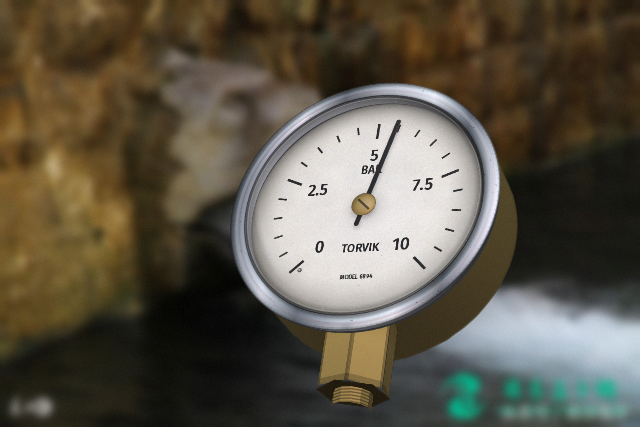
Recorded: value=5.5 unit=bar
